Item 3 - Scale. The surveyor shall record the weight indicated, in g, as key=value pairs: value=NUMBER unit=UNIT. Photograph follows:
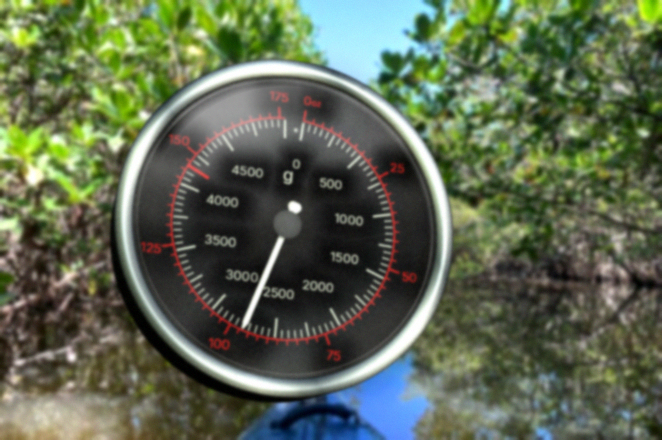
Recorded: value=2750 unit=g
